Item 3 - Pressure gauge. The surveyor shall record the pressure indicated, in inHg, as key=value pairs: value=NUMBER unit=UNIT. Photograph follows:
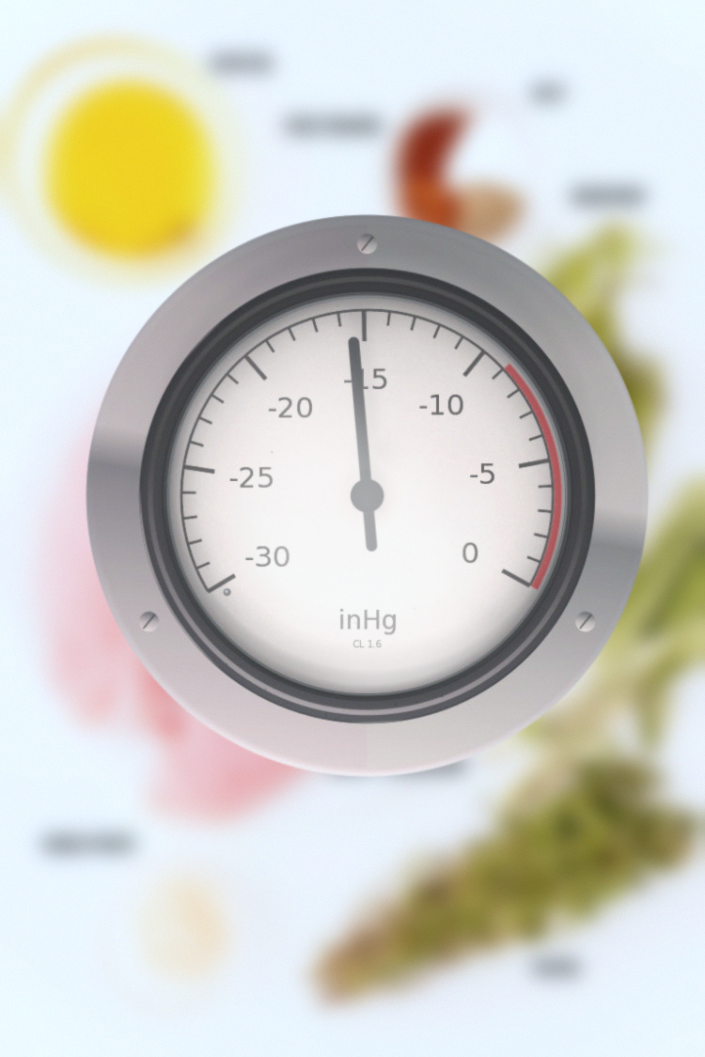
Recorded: value=-15.5 unit=inHg
